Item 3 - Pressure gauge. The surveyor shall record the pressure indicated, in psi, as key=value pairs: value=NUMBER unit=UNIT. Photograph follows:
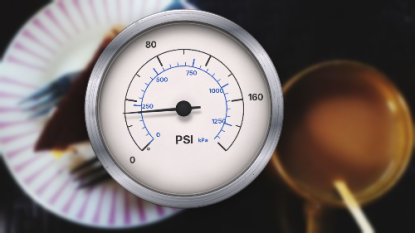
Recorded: value=30 unit=psi
